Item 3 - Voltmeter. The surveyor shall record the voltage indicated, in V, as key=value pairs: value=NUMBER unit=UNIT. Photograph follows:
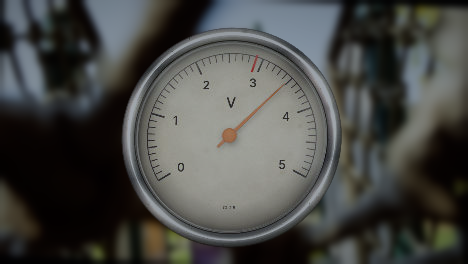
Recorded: value=3.5 unit=V
